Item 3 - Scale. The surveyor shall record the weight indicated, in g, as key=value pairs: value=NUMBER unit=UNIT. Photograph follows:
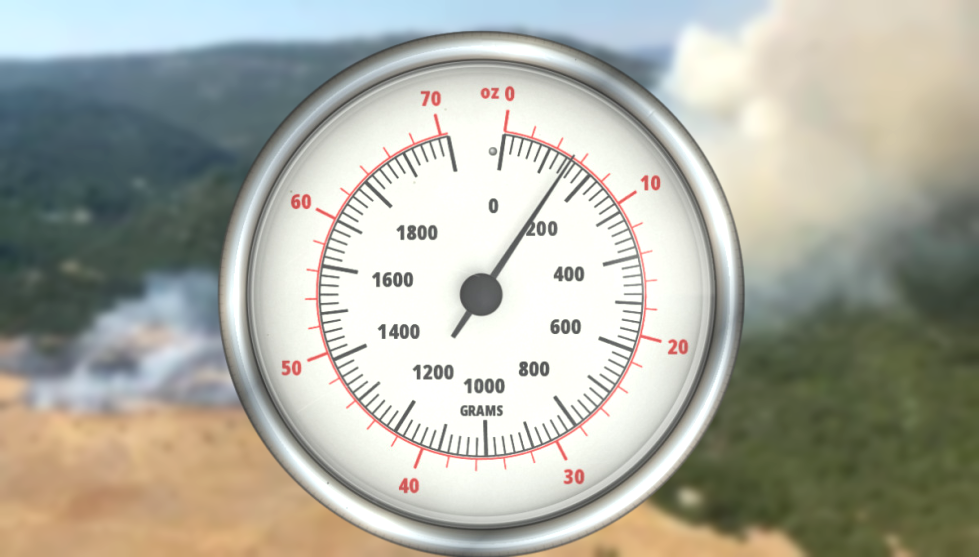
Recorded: value=150 unit=g
